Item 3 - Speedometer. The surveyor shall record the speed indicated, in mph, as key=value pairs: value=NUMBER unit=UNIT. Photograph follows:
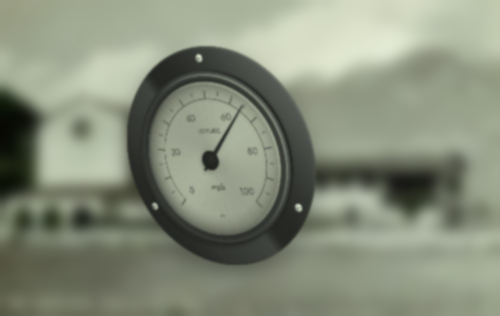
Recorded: value=65 unit=mph
